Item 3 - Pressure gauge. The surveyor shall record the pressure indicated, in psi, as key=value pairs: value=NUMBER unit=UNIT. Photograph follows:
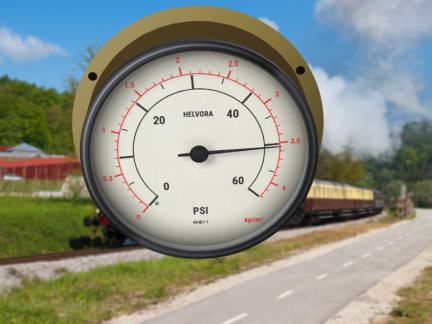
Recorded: value=50 unit=psi
